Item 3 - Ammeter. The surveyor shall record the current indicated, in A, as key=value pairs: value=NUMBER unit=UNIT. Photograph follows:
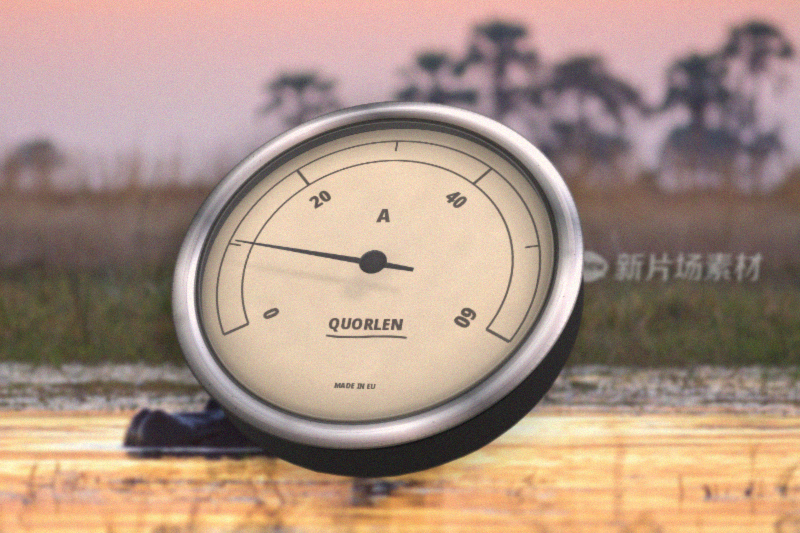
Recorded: value=10 unit=A
